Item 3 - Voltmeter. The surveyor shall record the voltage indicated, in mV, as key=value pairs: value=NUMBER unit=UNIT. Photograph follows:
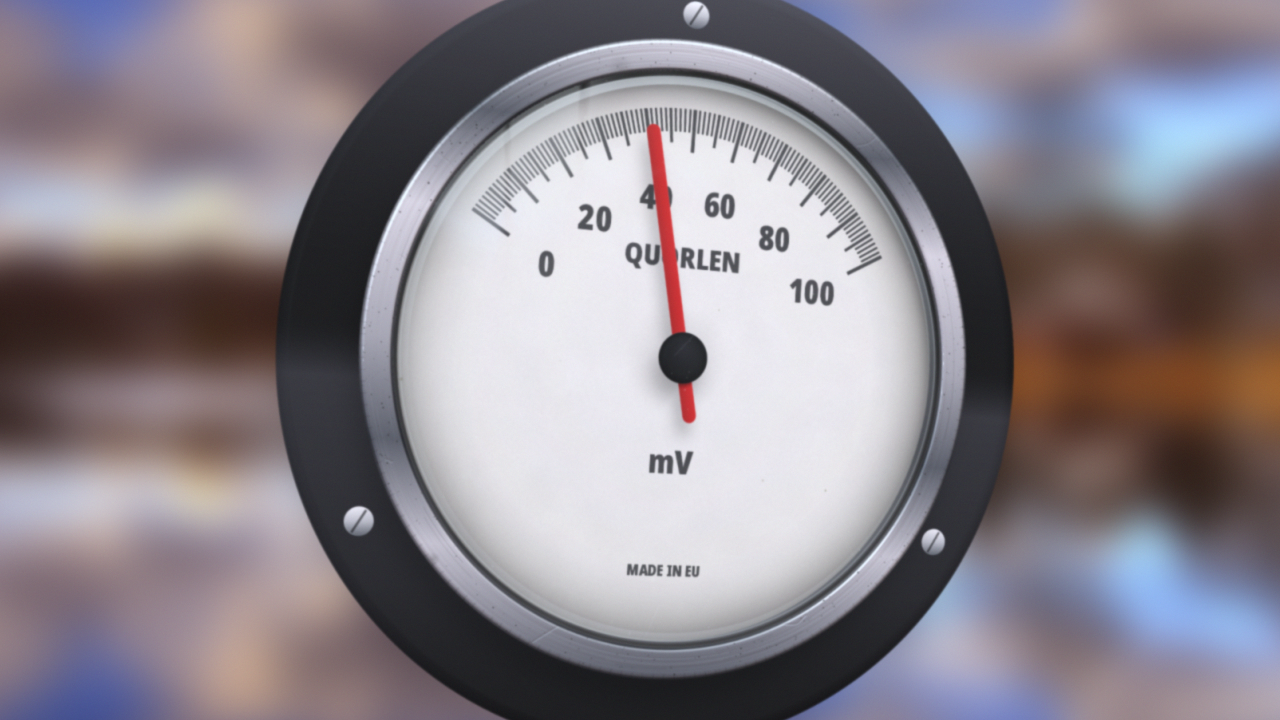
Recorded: value=40 unit=mV
